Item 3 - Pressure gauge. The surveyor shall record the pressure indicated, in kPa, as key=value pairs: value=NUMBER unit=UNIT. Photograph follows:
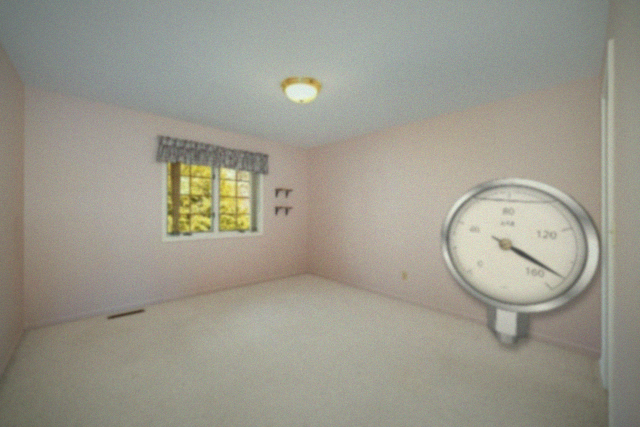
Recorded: value=150 unit=kPa
